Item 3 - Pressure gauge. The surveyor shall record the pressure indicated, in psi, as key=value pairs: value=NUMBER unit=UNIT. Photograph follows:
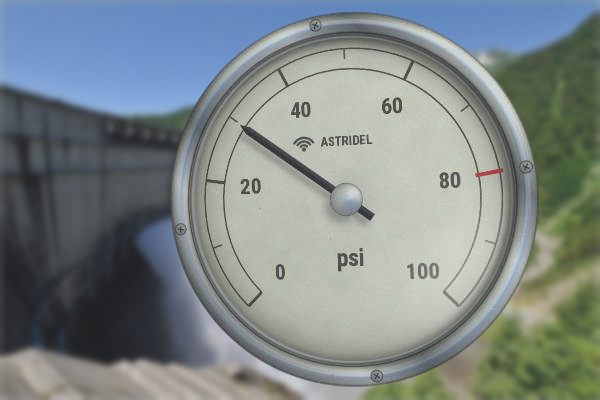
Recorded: value=30 unit=psi
